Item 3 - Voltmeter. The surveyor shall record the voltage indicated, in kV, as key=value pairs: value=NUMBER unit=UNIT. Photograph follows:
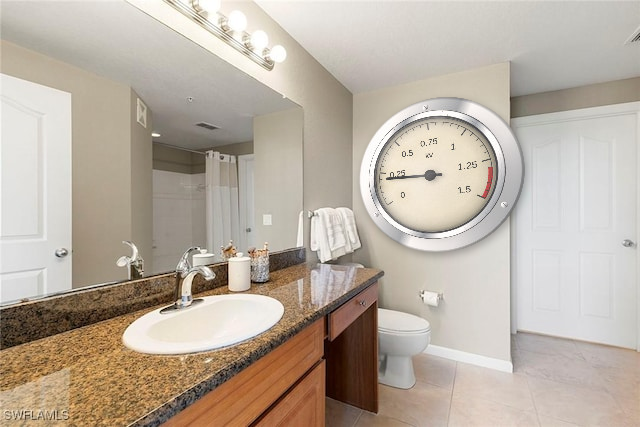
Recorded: value=0.2 unit=kV
